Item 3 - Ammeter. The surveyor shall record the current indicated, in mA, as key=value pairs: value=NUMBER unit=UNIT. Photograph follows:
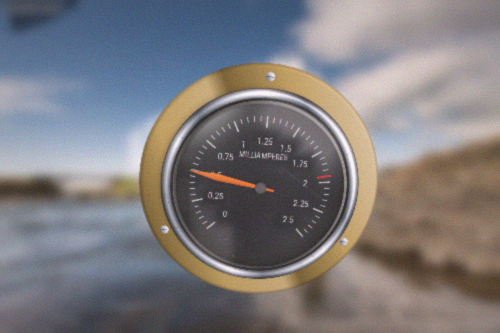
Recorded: value=0.5 unit=mA
